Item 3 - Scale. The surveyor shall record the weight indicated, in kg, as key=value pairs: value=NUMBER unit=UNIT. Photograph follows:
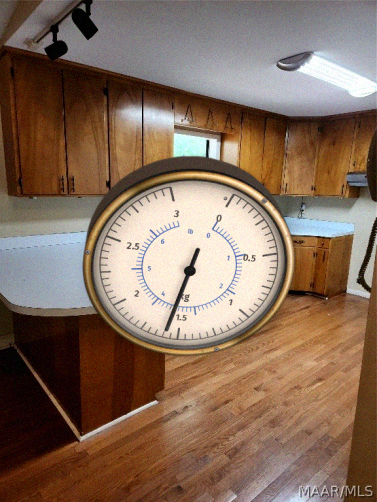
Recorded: value=1.6 unit=kg
